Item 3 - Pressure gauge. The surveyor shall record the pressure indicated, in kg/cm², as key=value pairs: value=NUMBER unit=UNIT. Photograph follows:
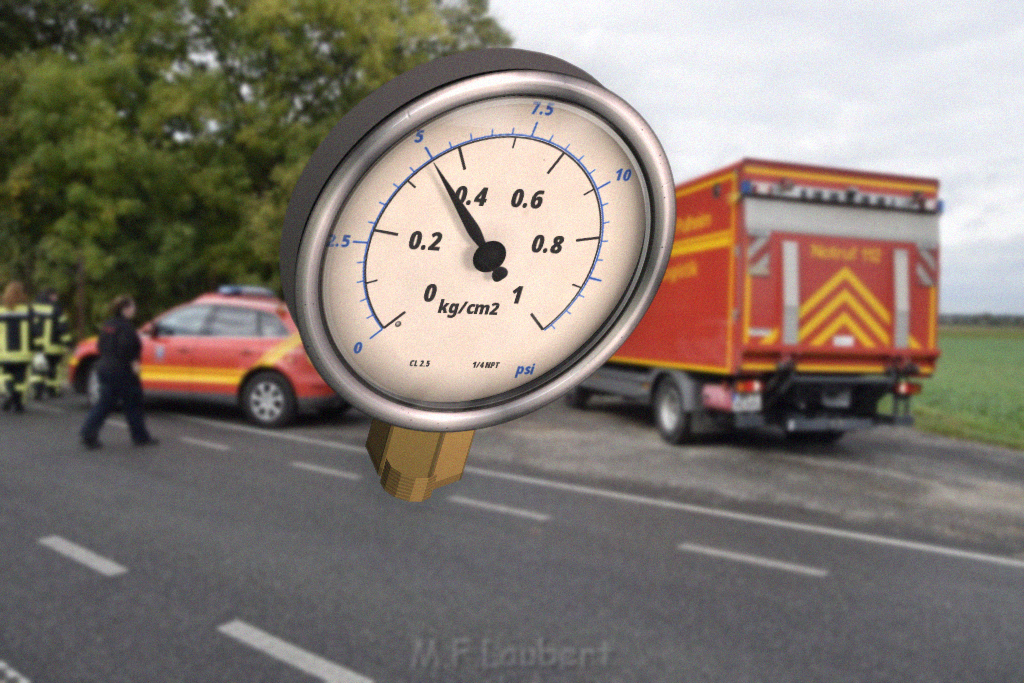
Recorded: value=0.35 unit=kg/cm²
